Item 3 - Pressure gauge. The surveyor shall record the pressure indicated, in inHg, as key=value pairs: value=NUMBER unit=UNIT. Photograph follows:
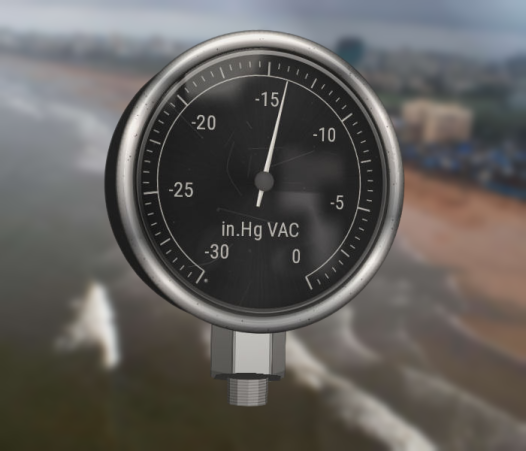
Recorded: value=-14 unit=inHg
